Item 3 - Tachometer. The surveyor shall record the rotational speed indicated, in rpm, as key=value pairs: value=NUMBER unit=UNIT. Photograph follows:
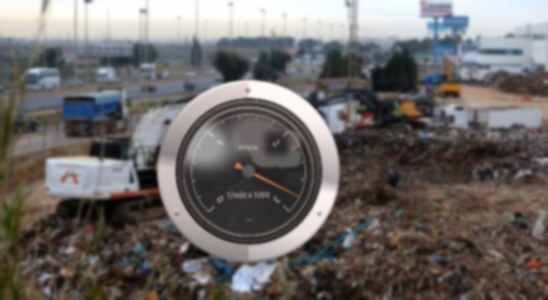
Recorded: value=2800 unit=rpm
